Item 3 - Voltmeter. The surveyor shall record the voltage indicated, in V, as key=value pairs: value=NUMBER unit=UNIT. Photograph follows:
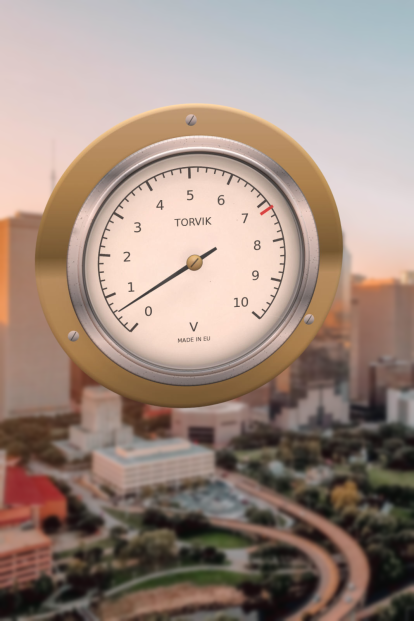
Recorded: value=0.6 unit=V
